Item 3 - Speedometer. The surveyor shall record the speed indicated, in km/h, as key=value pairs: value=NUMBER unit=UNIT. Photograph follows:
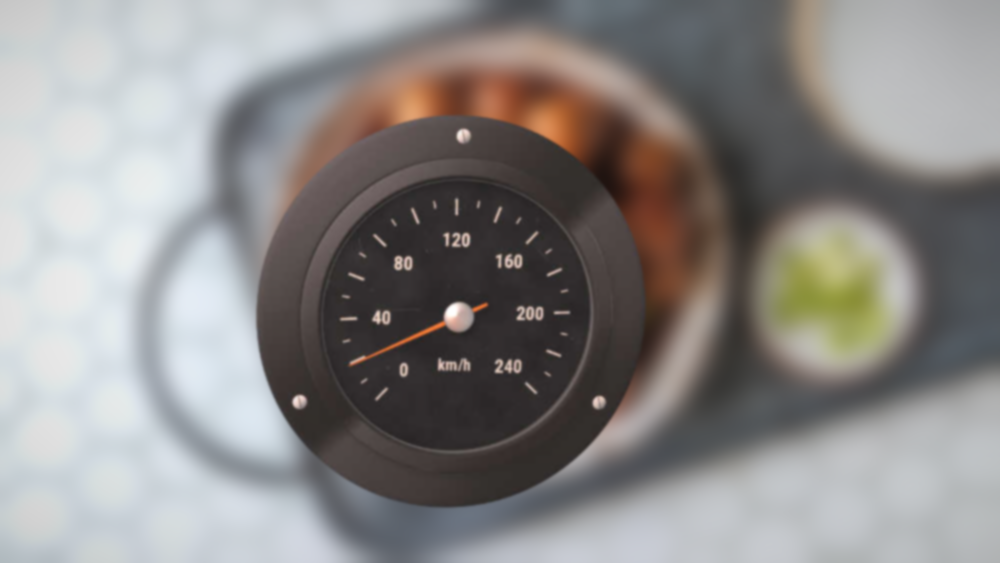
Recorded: value=20 unit=km/h
